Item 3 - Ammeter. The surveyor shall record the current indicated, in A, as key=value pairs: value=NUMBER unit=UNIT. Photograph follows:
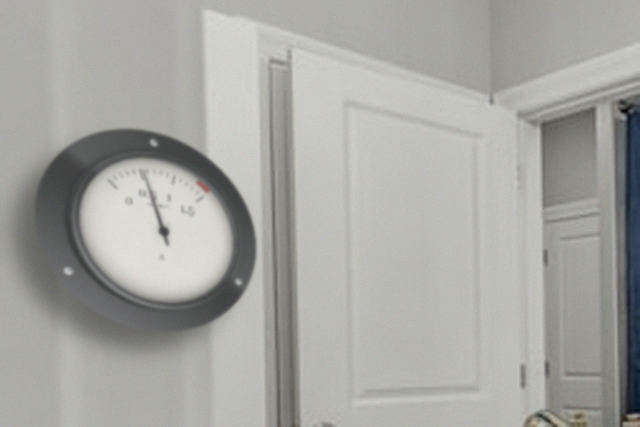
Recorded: value=0.5 unit=A
